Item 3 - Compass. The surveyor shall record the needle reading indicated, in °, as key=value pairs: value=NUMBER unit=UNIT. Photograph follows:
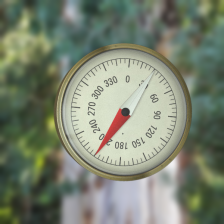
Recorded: value=210 unit=°
